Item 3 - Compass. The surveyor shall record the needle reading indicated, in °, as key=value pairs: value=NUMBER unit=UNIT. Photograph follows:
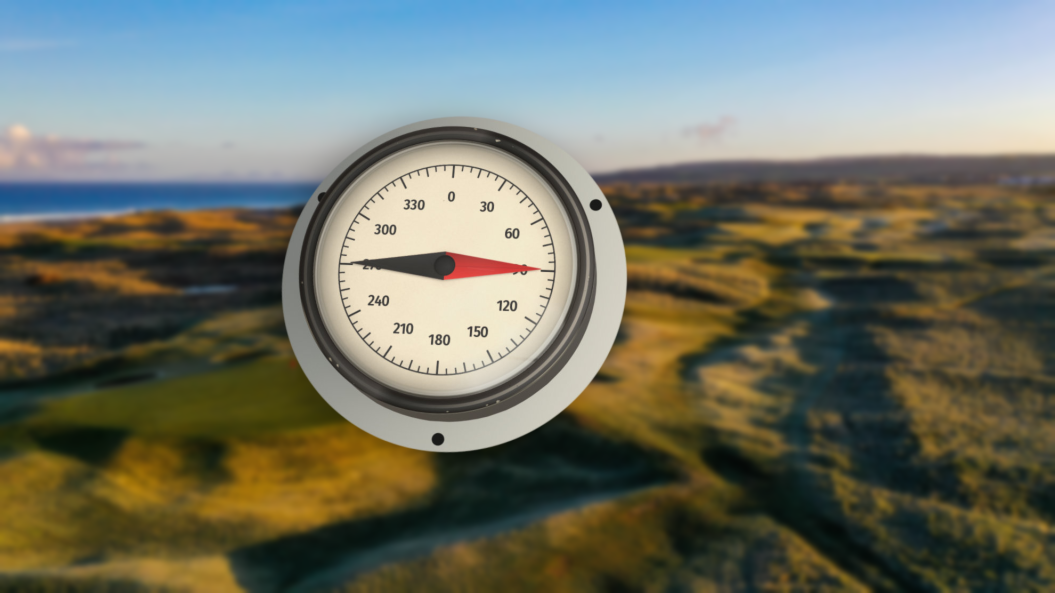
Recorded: value=90 unit=°
